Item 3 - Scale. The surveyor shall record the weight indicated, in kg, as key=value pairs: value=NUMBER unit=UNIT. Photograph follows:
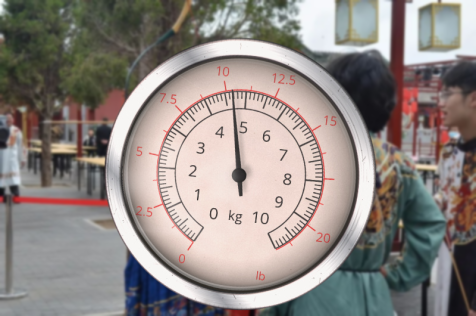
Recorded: value=4.7 unit=kg
